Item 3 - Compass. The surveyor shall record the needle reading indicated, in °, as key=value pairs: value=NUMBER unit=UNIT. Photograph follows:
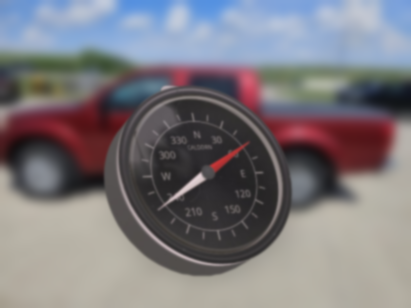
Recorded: value=60 unit=°
